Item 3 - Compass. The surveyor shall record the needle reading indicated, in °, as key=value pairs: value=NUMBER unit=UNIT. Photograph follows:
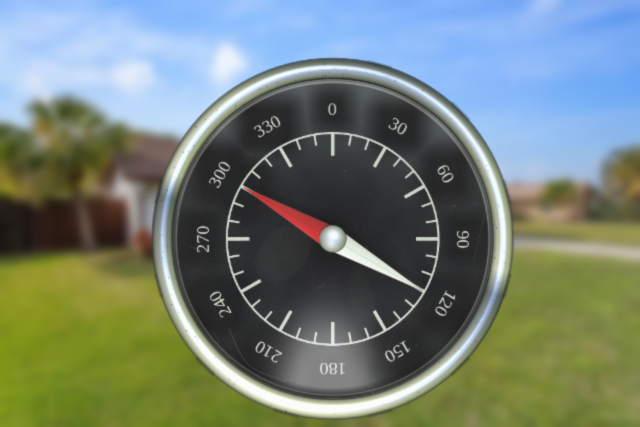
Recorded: value=300 unit=°
